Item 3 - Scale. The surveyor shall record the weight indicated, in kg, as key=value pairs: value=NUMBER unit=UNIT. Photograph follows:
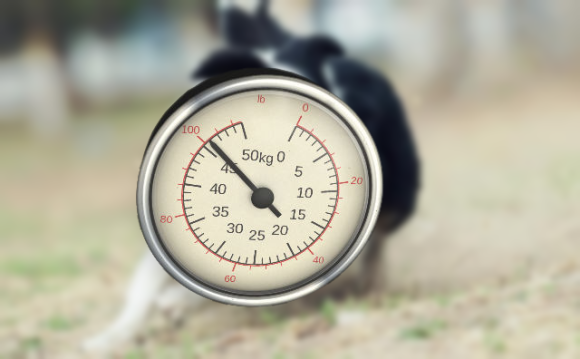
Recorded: value=46 unit=kg
